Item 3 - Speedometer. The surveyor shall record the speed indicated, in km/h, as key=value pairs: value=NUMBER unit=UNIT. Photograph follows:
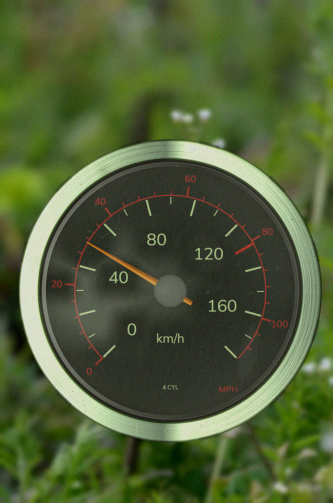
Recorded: value=50 unit=km/h
